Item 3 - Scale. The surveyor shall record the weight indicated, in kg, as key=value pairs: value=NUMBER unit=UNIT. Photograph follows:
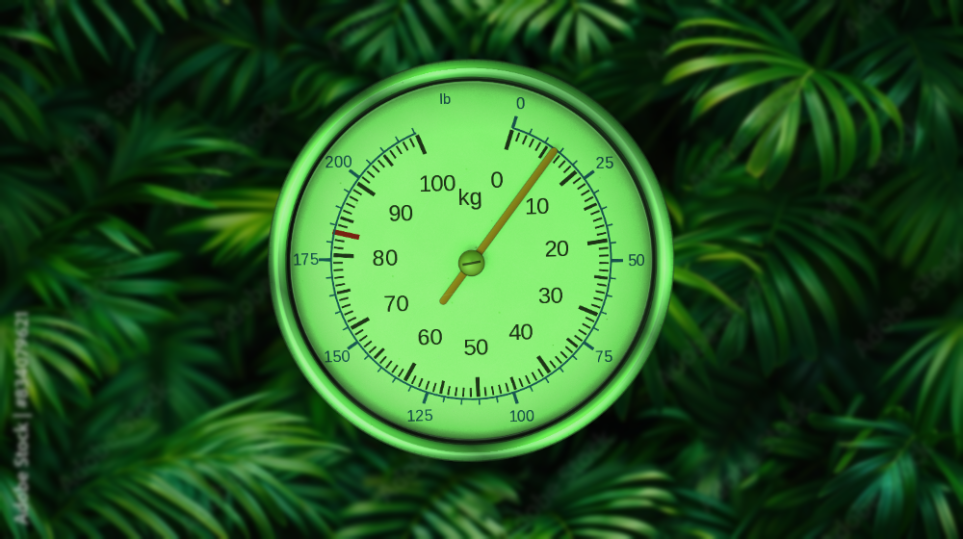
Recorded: value=6 unit=kg
